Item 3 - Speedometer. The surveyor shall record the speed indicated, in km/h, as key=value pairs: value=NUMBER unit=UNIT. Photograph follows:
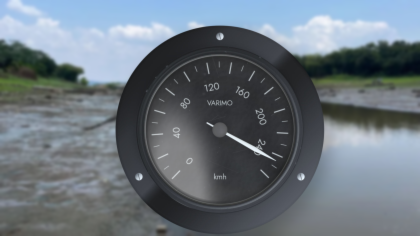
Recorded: value=245 unit=km/h
